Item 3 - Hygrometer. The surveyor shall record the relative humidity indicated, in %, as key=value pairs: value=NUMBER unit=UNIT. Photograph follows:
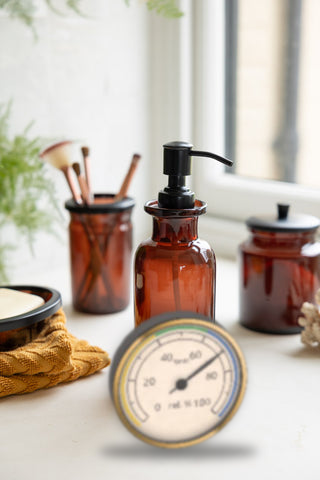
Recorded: value=70 unit=%
